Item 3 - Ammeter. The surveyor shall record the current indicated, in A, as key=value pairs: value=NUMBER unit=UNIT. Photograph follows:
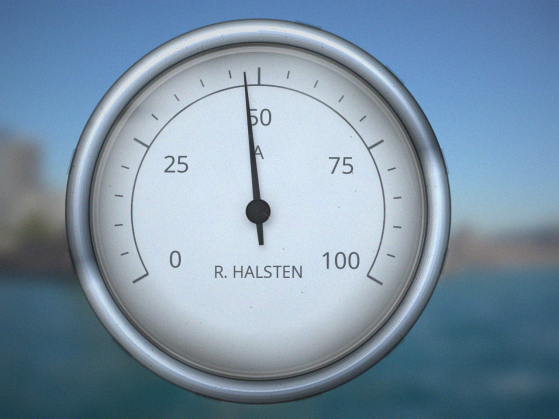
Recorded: value=47.5 unit=A
